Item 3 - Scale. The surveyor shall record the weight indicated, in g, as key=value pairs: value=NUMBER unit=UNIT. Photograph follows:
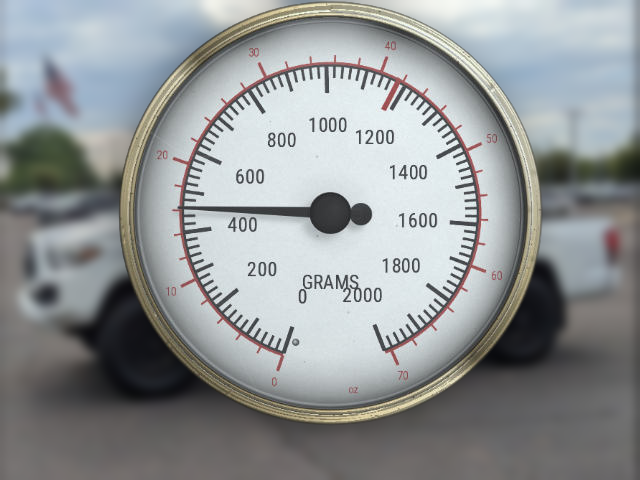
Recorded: value=460 unit=g
